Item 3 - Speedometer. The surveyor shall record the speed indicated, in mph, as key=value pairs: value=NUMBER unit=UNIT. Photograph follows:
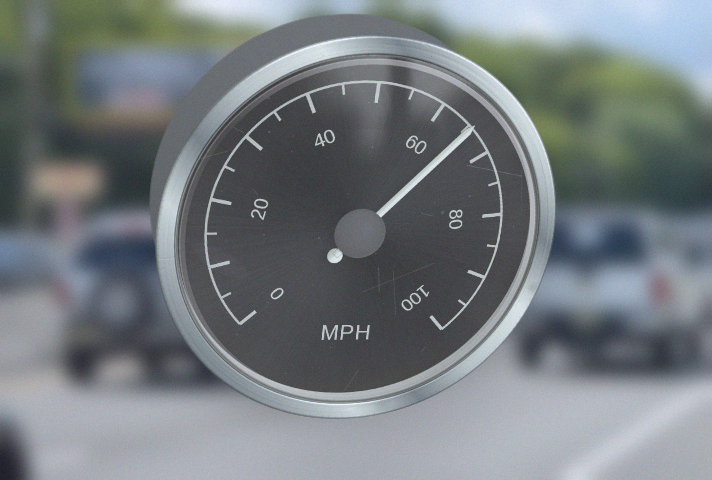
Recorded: value=65 unit=mph
